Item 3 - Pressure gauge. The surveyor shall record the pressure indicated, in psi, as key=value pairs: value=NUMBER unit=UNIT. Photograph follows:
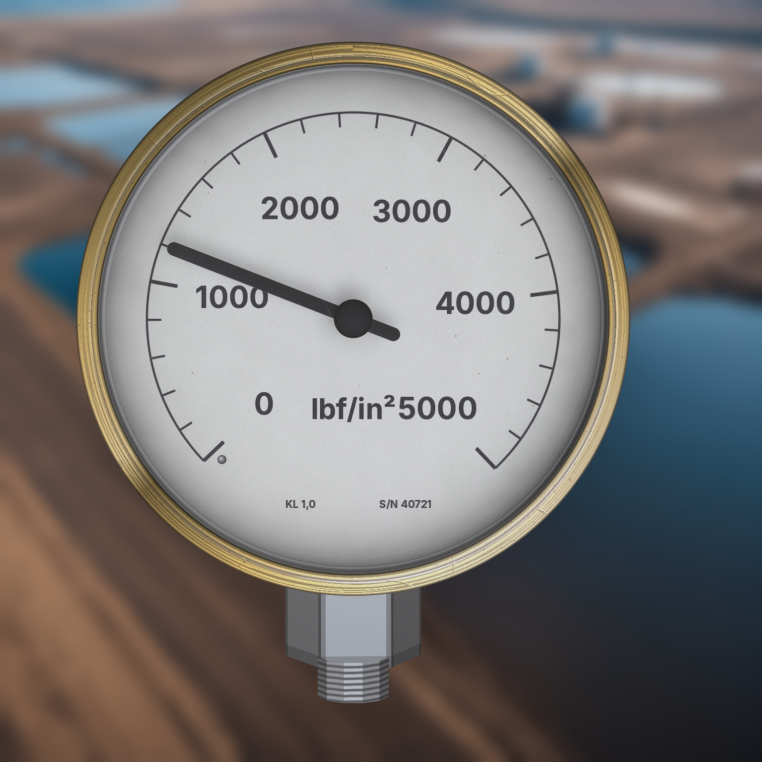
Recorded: value=1200 unit=psi
